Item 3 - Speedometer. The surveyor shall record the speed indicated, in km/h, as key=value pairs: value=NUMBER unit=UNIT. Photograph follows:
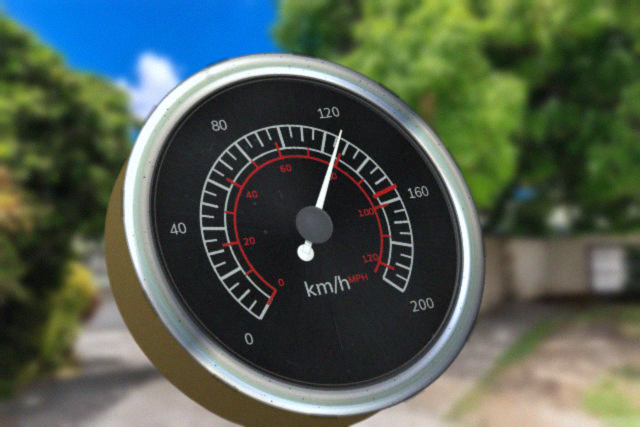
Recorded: value=125 unit=km/h
